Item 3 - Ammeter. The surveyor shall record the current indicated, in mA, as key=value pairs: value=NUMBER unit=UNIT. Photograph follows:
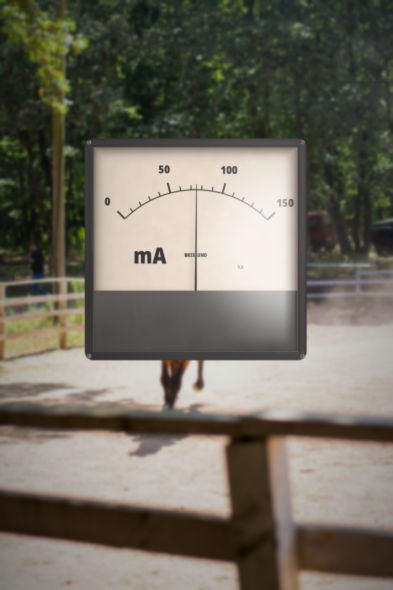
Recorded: value=75 unit=mA
